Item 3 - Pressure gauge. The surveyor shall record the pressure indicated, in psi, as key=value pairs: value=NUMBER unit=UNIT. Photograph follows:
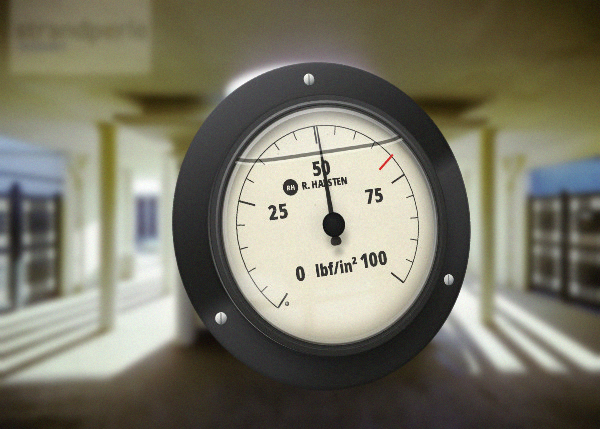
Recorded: value=50 unit=psi
